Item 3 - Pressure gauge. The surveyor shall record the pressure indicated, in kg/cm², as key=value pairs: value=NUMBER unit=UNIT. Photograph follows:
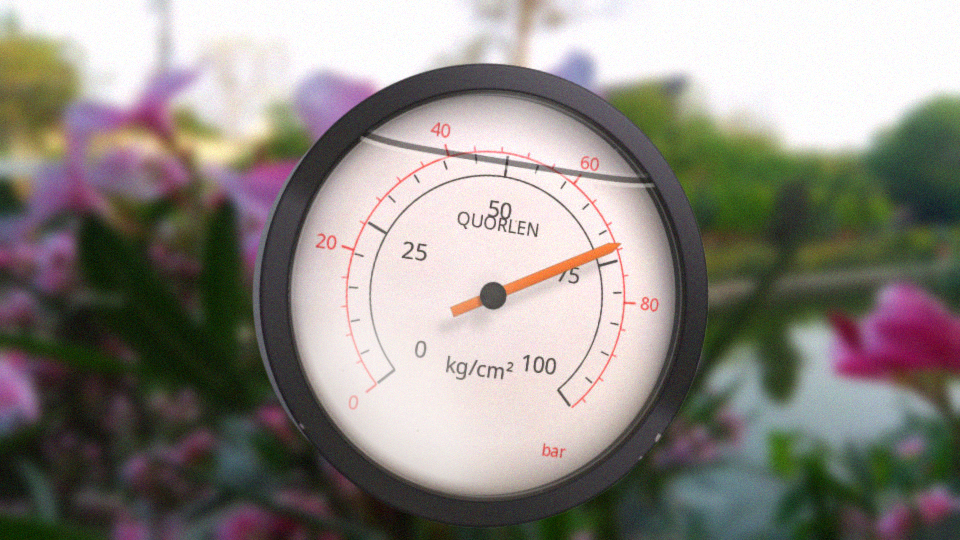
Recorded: value=72.5 unit=kg/cm²
